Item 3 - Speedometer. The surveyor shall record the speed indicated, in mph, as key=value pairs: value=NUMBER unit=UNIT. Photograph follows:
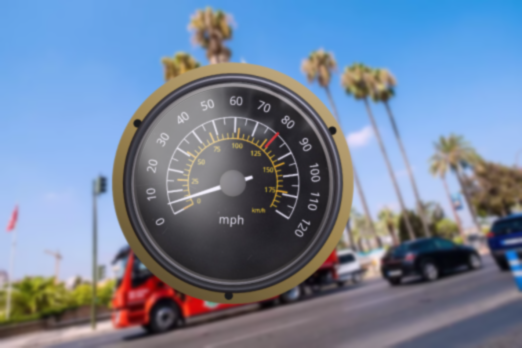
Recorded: value=5 unit=mph
